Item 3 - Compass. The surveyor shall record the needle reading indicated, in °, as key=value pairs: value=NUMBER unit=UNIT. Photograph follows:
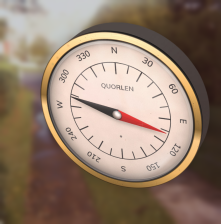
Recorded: value=105 unit=°
